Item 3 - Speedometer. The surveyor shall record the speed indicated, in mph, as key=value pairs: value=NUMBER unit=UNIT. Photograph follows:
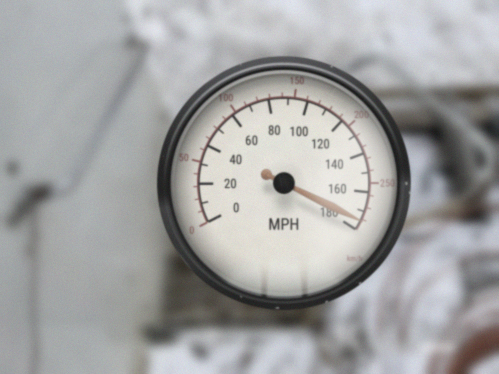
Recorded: value=175 unit=mph
